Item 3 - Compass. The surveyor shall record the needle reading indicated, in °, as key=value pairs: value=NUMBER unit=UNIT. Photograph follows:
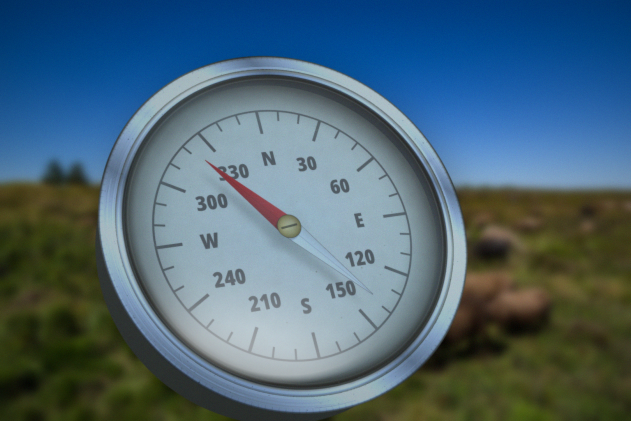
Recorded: value=320 unit=°
